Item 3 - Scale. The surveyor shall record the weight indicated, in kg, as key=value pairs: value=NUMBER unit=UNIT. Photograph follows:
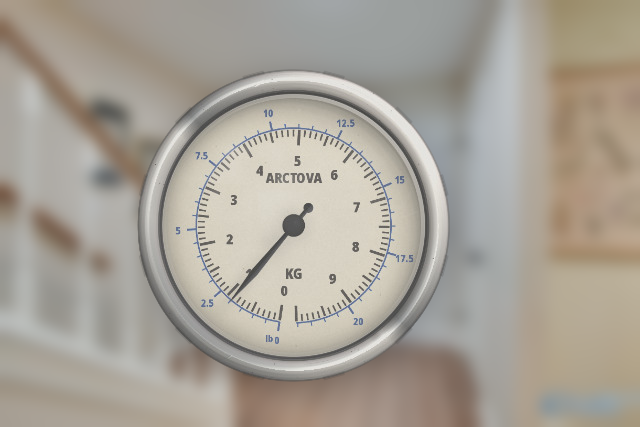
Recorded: value=0.9 unit=kg
